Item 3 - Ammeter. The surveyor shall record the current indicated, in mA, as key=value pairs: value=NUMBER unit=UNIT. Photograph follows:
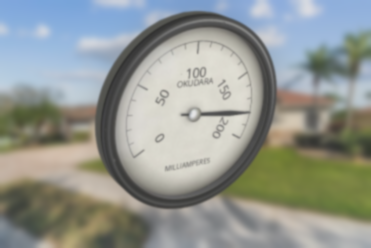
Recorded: value=180 unit=mA
